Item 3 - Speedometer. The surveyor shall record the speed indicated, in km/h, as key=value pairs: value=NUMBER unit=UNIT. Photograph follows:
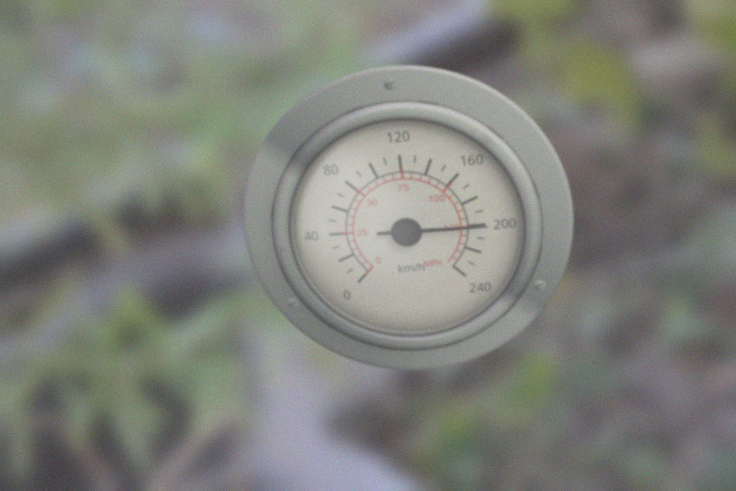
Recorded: value=200 unit=km/h
